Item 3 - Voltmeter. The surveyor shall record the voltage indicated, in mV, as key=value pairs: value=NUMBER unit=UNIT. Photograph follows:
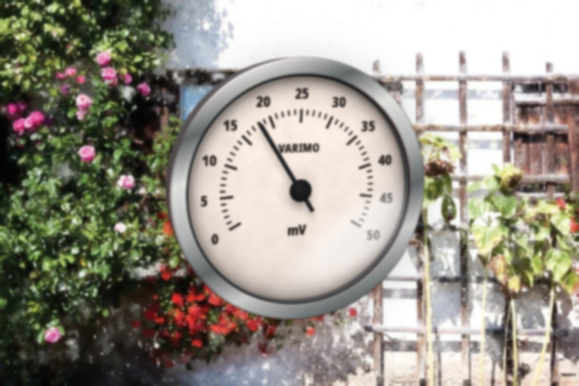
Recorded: value=18 unit=mV
